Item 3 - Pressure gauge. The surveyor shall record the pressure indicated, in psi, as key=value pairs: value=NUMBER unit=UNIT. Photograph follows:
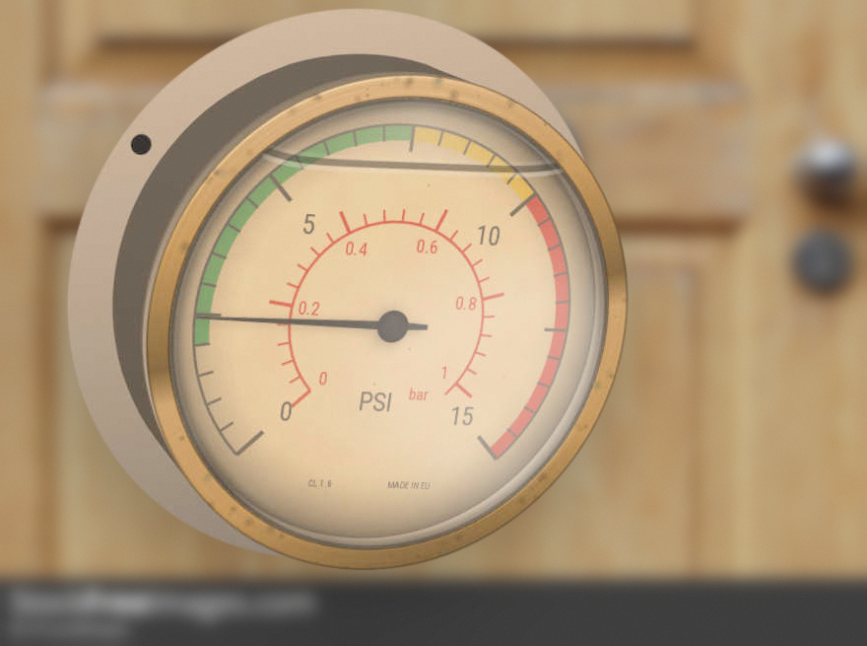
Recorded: value=2.5 unit=psi
